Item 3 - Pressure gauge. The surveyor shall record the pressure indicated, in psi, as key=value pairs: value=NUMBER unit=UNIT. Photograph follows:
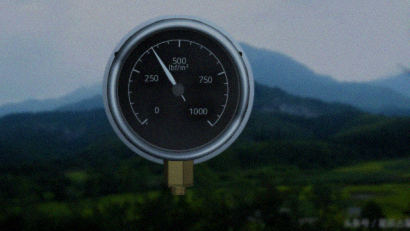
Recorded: value=375 unit=psi
